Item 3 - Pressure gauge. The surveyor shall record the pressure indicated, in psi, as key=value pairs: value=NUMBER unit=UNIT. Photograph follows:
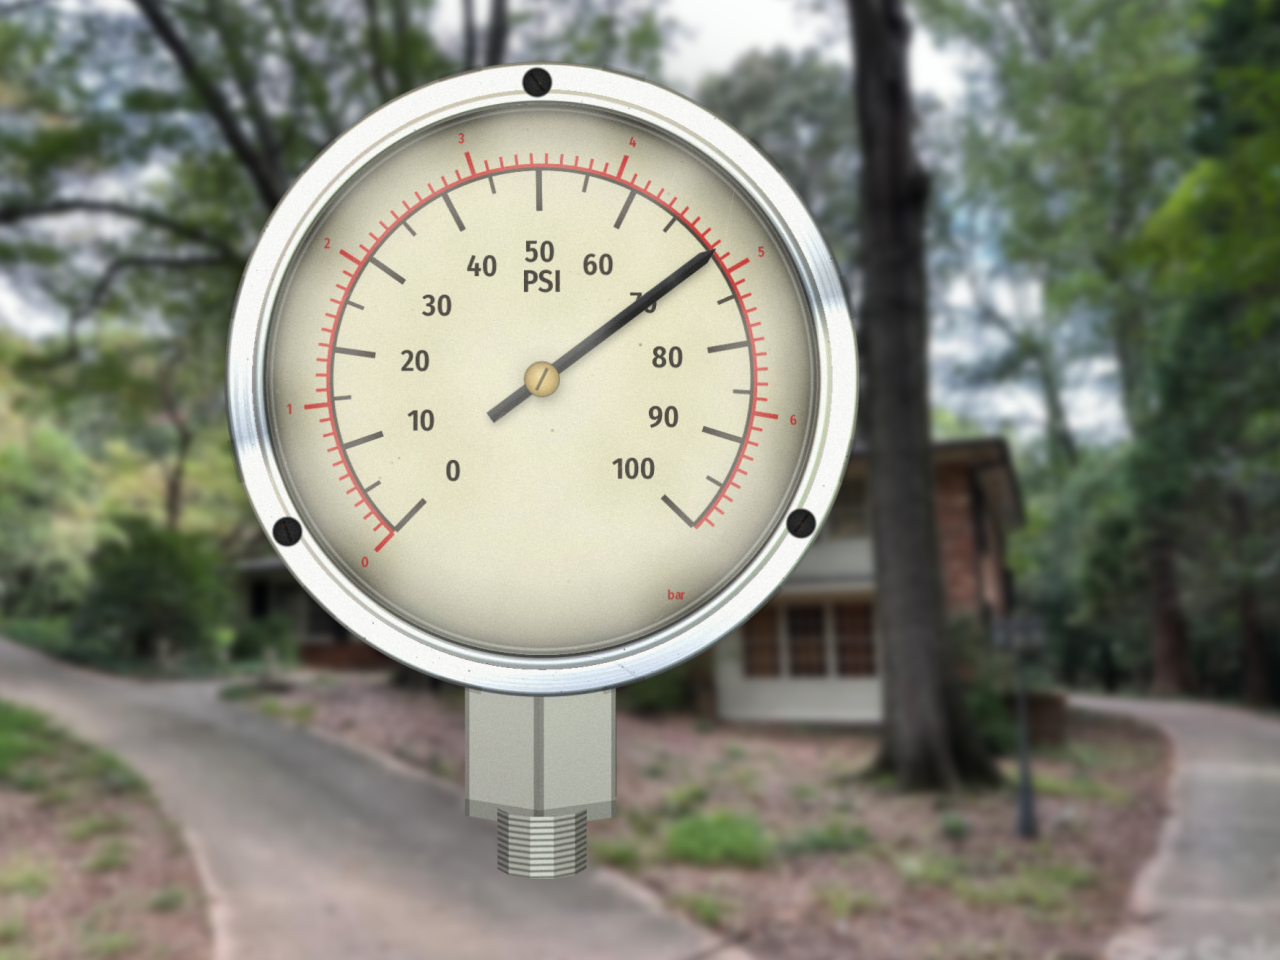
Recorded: value=70 unit=psi
